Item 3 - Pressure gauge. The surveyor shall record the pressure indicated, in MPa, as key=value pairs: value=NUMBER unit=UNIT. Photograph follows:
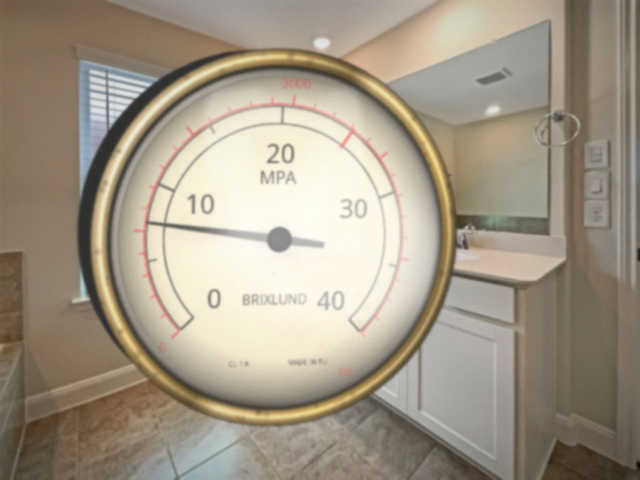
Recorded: value=7.5 unit=MPa
